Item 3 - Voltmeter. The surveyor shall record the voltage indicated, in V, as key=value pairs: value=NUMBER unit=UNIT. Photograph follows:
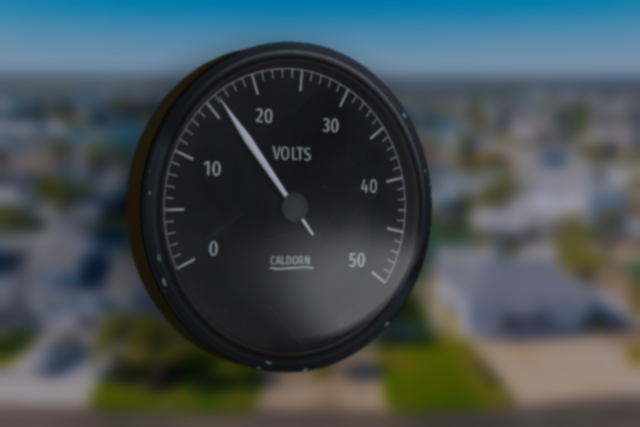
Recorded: value=16 unit=V
